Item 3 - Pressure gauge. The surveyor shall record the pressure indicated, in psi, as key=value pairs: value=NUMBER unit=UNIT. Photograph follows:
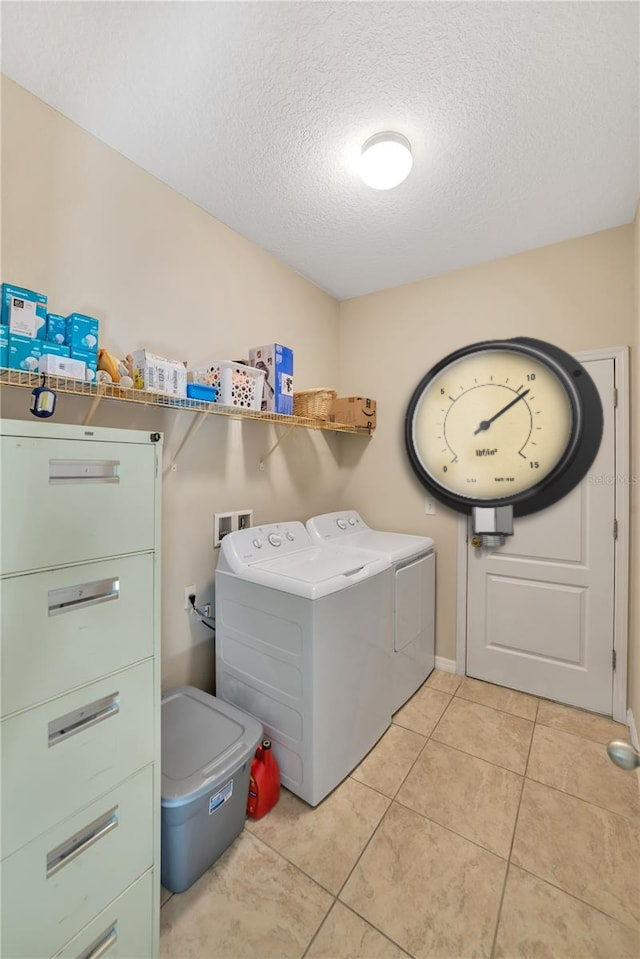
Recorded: value=10.5 unit=psi
